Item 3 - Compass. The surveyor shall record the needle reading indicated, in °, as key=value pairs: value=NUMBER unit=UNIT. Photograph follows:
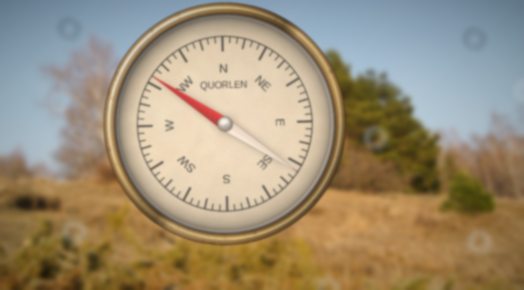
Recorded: value=305 unit=°
